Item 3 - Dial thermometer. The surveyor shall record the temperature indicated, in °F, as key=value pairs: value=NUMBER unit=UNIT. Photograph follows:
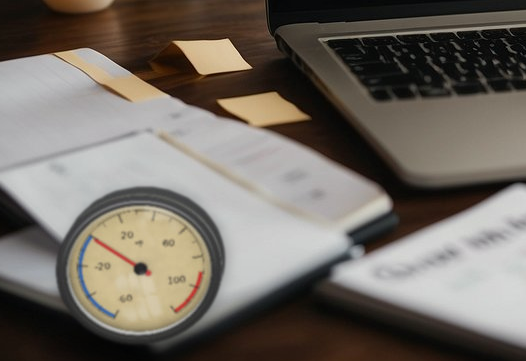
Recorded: value=0 unit=°F
